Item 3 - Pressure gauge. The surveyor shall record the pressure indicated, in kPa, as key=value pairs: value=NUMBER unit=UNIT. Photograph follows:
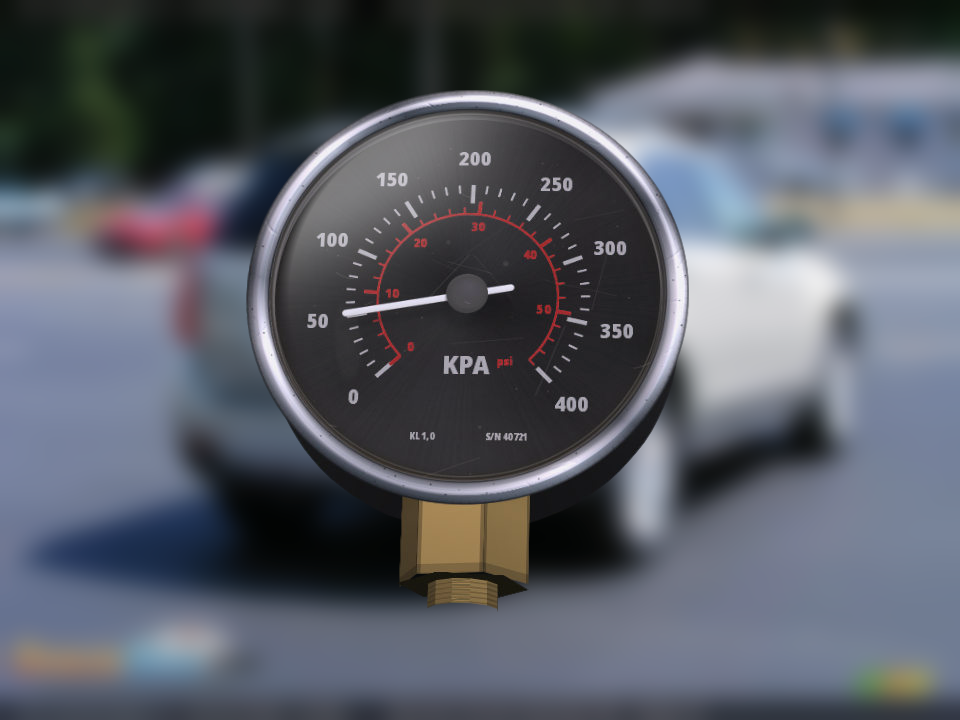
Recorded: value=50 unit=kPa
